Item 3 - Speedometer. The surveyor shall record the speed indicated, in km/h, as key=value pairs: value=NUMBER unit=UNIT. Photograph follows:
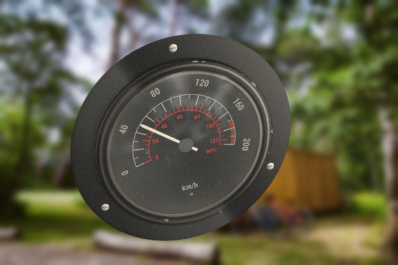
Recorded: value=50 unit=km/h
